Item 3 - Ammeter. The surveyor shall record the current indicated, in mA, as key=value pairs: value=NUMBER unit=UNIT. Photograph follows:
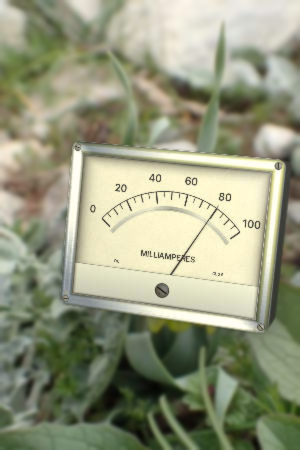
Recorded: value=80 unit=mA
